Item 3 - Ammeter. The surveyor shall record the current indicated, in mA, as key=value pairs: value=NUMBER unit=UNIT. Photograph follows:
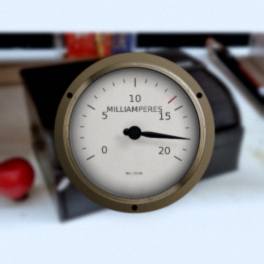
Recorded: value=18 unit=mA
